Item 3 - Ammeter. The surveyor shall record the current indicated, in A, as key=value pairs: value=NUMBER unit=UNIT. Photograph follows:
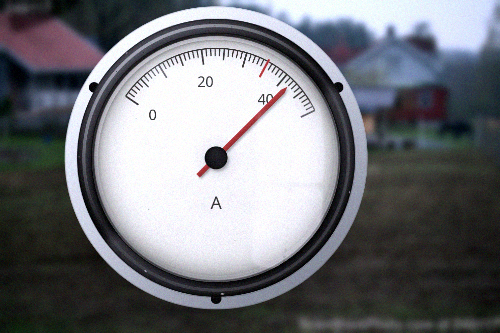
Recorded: value=42 unit=A
